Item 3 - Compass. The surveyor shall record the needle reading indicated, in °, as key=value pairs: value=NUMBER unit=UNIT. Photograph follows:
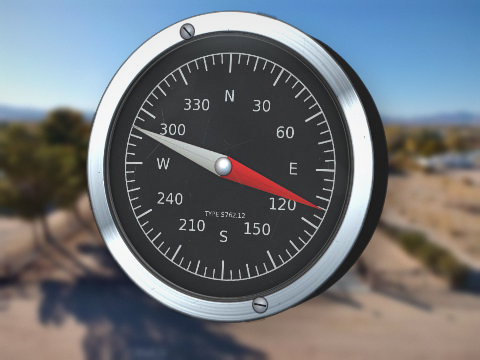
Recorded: value=110 unit=°
